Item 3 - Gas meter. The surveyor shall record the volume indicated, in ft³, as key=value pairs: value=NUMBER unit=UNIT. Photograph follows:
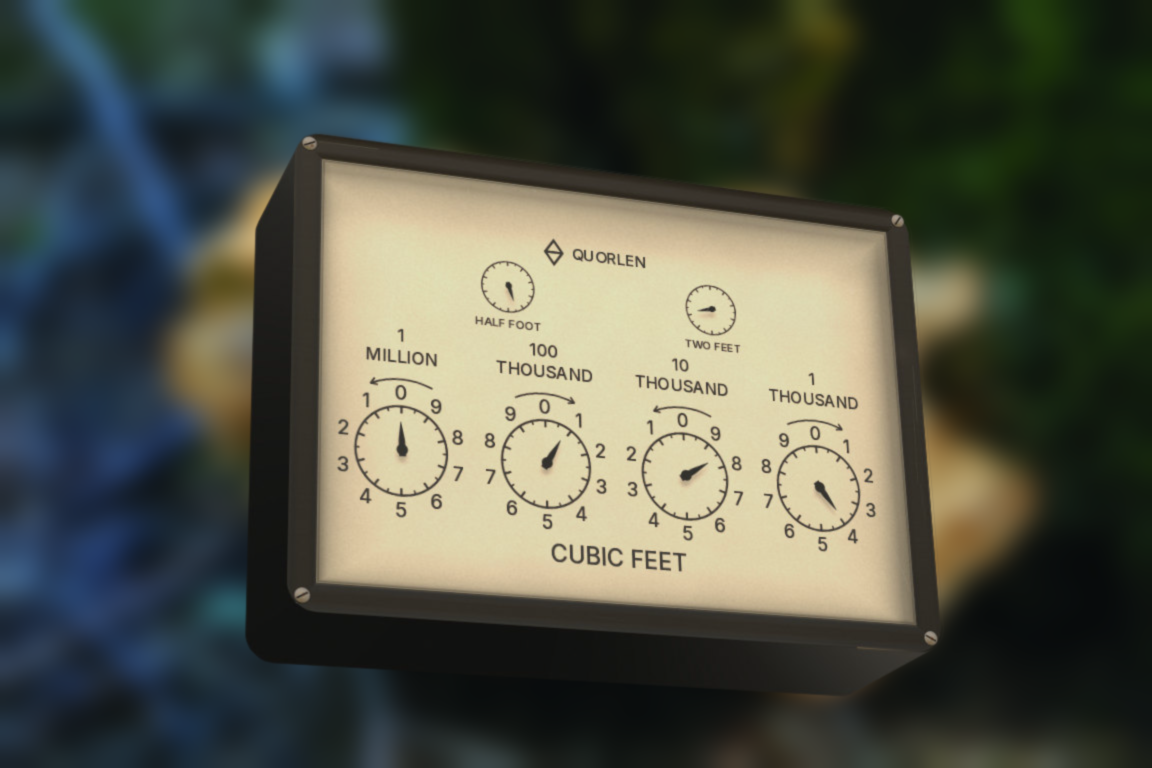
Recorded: value=8400 unit=ft³
